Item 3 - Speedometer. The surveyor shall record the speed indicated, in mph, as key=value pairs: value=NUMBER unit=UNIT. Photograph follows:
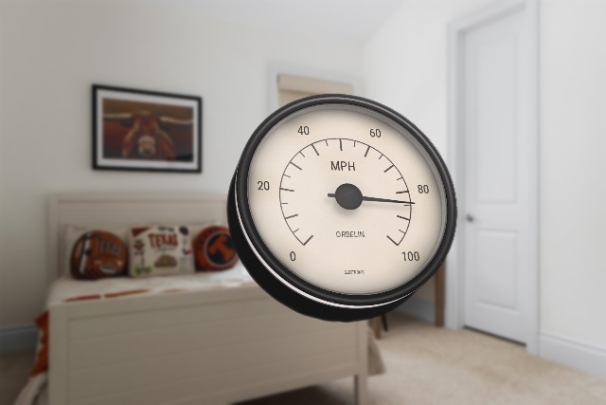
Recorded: value=85 unit=mph
